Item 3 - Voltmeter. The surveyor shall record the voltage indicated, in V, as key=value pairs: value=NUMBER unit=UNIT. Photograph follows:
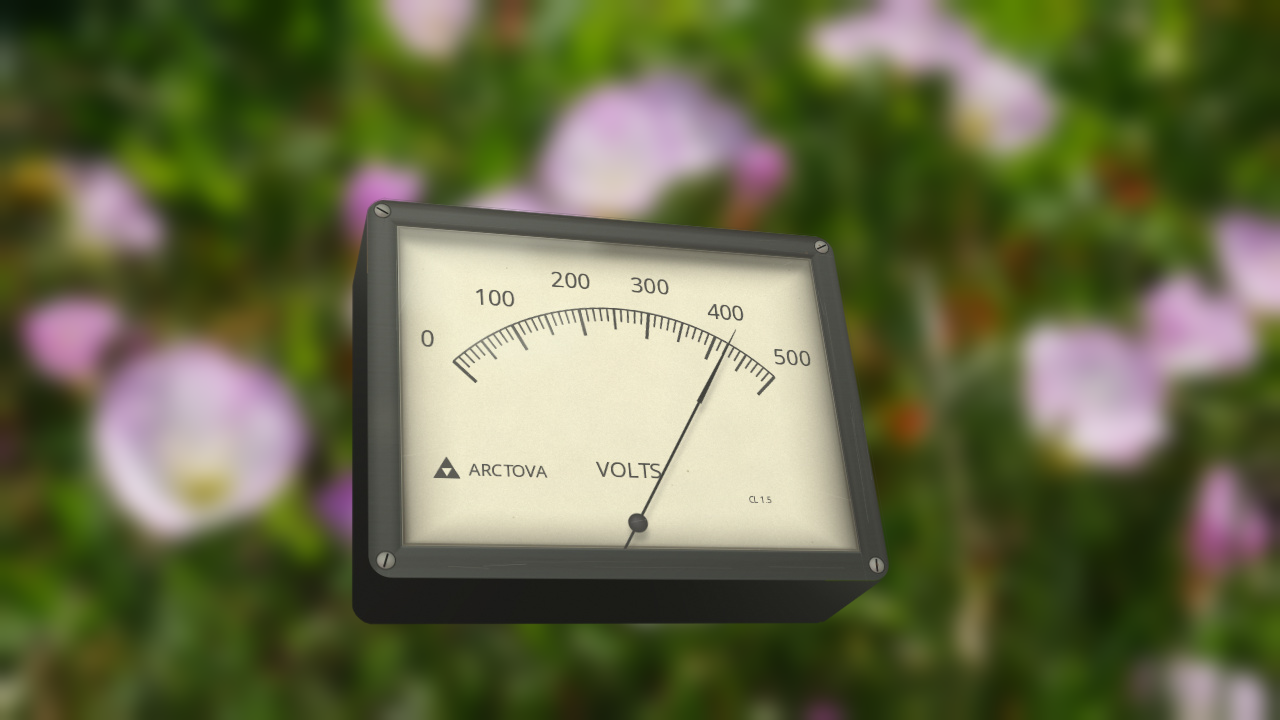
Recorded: value=420 unit=V
